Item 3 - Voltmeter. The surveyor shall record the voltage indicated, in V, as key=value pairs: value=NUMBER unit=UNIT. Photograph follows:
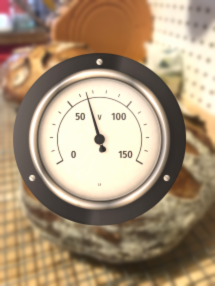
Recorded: value=65 unit=V
